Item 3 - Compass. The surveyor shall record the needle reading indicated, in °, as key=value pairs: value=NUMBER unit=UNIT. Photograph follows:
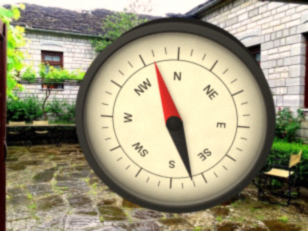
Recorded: value=340 unit=°
